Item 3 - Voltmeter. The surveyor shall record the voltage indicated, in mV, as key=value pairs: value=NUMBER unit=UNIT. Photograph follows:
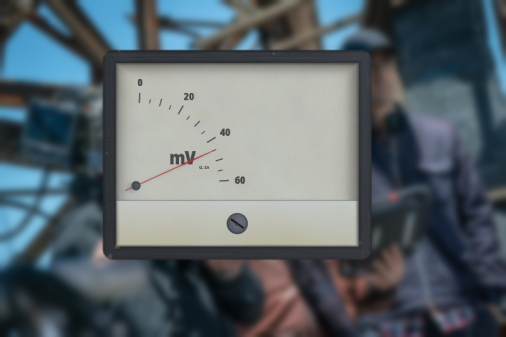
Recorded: value=45 unit=mV
